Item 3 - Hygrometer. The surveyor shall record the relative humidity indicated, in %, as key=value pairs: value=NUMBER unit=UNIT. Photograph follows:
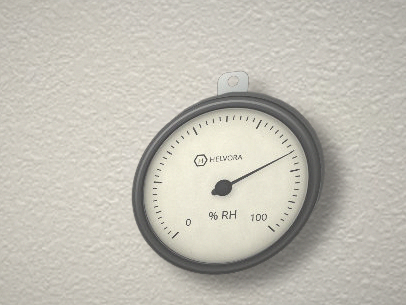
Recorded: value=74 unit=%
